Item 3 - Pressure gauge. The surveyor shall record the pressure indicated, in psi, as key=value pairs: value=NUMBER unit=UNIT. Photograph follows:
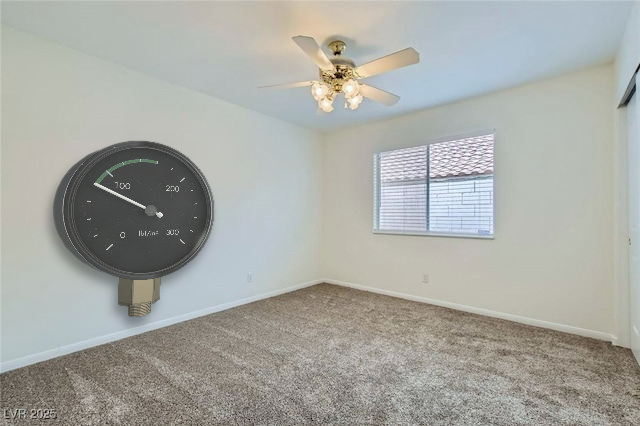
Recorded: value=80 unit=psi
